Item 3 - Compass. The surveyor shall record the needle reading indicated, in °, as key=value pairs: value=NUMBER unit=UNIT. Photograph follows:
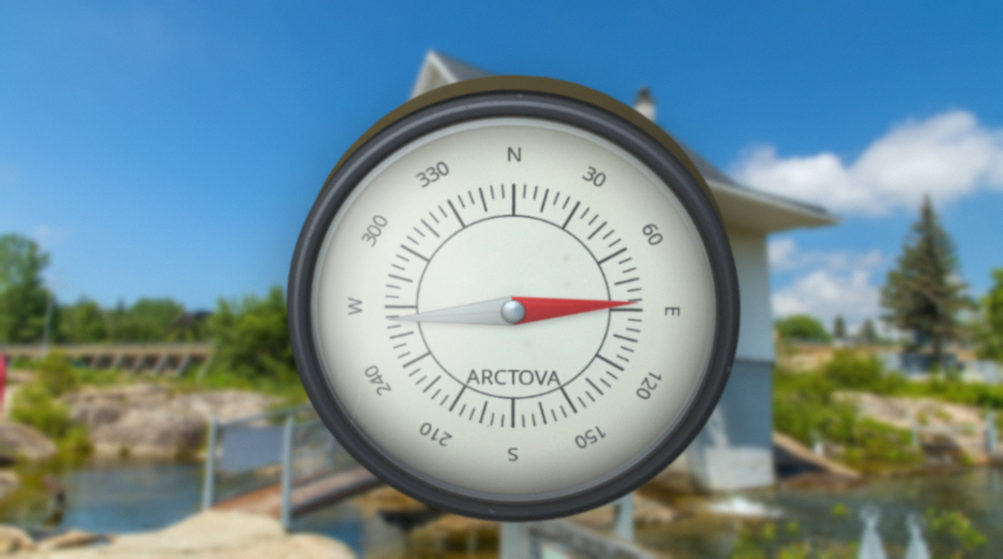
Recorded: value=85 unit=°
